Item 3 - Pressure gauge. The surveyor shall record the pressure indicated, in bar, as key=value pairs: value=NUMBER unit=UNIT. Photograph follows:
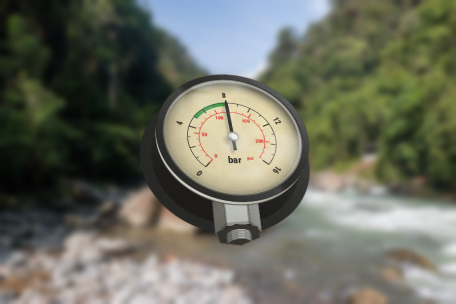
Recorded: value=8 unit=bar
